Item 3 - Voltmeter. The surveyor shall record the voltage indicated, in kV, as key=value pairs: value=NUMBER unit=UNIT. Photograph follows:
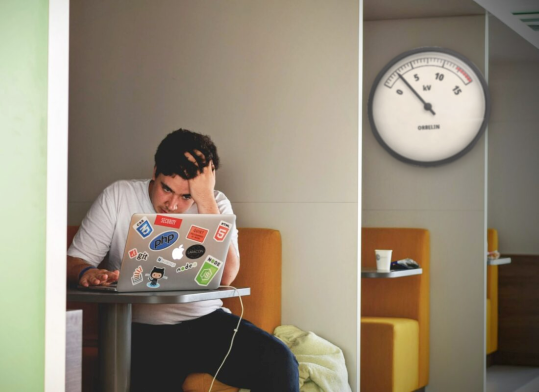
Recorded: value=2.5 unit=kV
